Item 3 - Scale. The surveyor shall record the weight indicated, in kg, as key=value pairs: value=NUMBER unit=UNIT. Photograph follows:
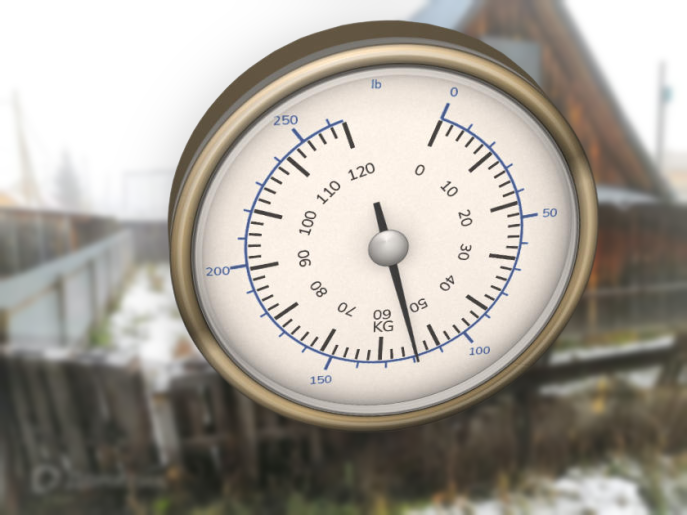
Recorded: value=54 unit=kg
